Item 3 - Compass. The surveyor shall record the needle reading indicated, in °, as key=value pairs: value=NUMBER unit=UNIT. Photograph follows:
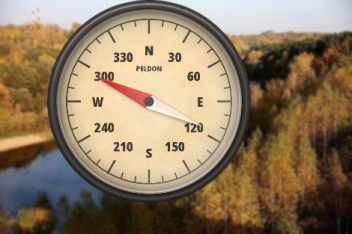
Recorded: value=295 unit=°
